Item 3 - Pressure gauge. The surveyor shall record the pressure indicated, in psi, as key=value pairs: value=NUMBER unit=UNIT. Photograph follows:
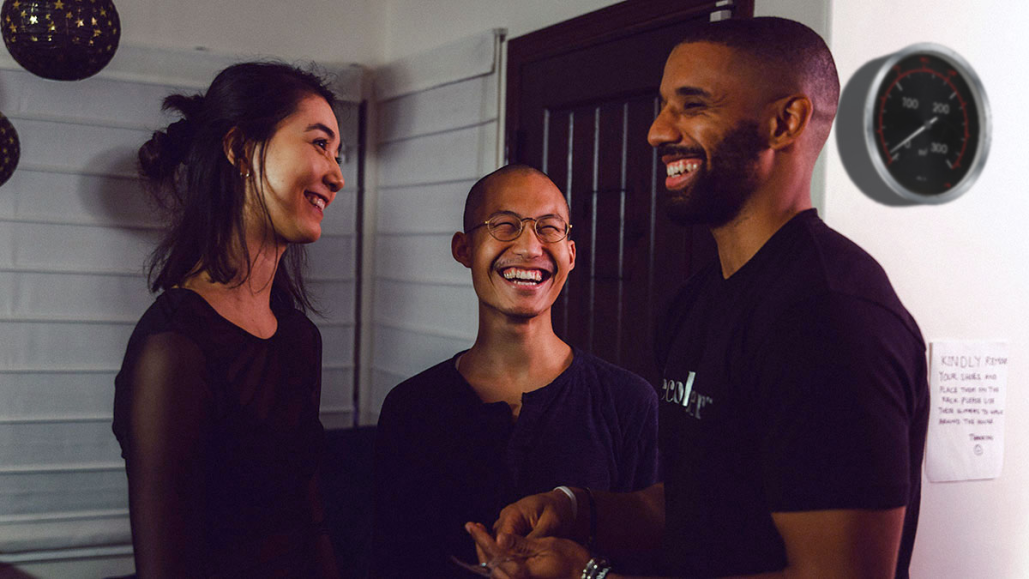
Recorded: value=10 unit=psi
